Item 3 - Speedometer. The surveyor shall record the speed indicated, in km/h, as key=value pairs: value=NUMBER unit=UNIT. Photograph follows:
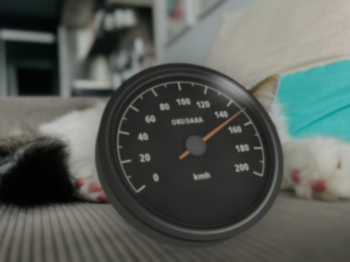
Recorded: value=150 unit=km/h
